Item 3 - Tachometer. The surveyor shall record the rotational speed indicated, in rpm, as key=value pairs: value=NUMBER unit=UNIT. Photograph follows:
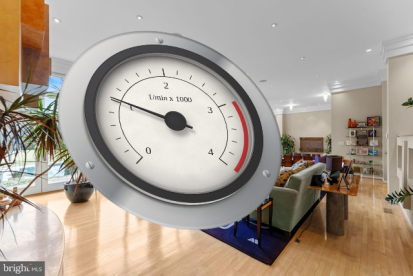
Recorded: value=1000 unit=rpm
